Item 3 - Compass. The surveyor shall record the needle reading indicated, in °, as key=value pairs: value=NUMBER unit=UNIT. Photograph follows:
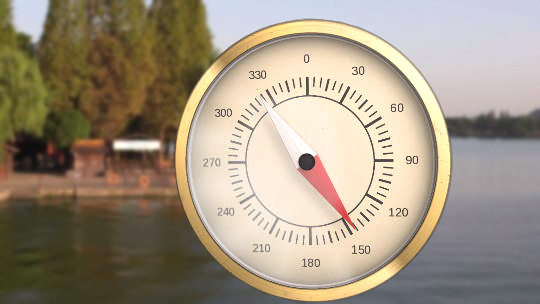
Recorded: value=145 unit=°
